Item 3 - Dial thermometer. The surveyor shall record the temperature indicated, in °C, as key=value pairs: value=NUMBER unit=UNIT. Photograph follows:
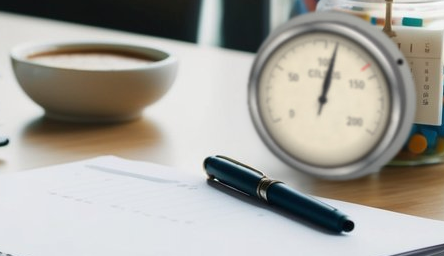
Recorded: value=110 unit=°C
